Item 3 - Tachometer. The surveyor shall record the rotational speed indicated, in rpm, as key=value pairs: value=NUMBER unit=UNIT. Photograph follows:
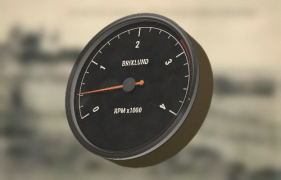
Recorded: value=400 unit=rpm
